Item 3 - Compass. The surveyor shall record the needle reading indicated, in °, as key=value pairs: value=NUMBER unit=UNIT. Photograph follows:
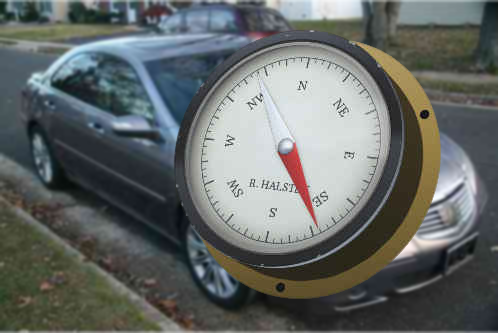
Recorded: value=145 unit=°
